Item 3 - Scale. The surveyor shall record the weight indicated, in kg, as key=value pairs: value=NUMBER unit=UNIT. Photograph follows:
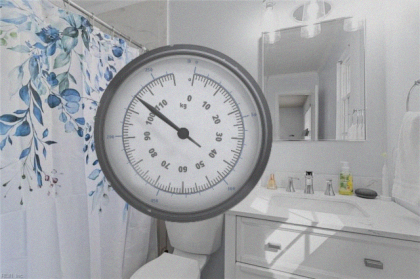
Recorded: value=105 unit=kg
